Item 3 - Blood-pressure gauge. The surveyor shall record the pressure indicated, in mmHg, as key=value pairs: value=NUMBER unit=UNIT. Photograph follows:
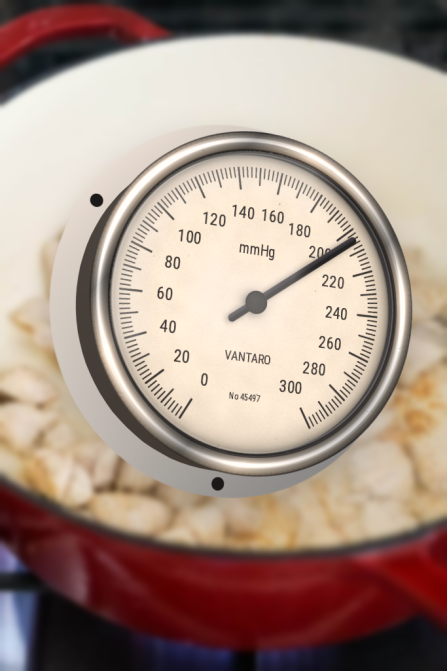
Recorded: value=204 unit=mmHg
